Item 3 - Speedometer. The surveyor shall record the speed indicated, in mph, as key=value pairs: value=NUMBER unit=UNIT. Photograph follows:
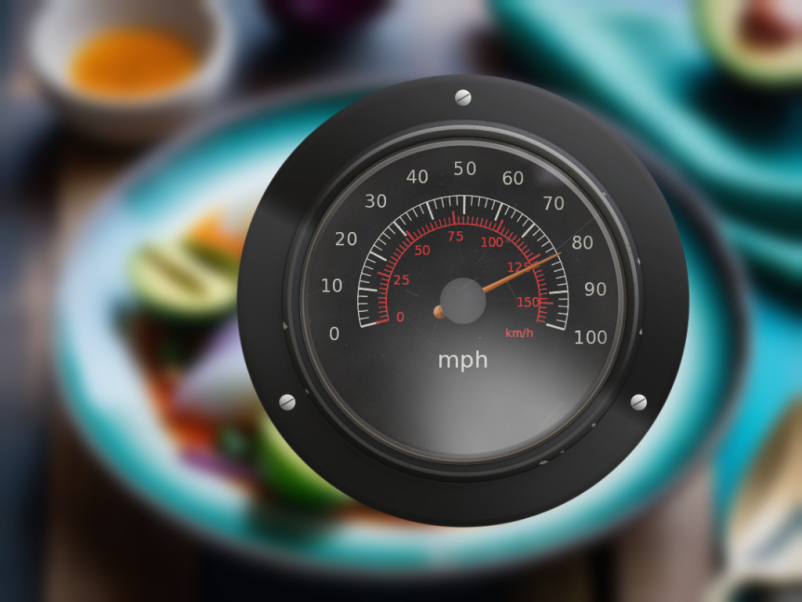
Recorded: value=80 unit=mph
